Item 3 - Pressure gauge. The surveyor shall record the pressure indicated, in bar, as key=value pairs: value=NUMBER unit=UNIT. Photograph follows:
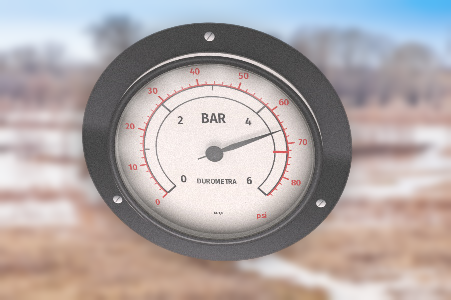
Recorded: value=4.5 unit=bar
